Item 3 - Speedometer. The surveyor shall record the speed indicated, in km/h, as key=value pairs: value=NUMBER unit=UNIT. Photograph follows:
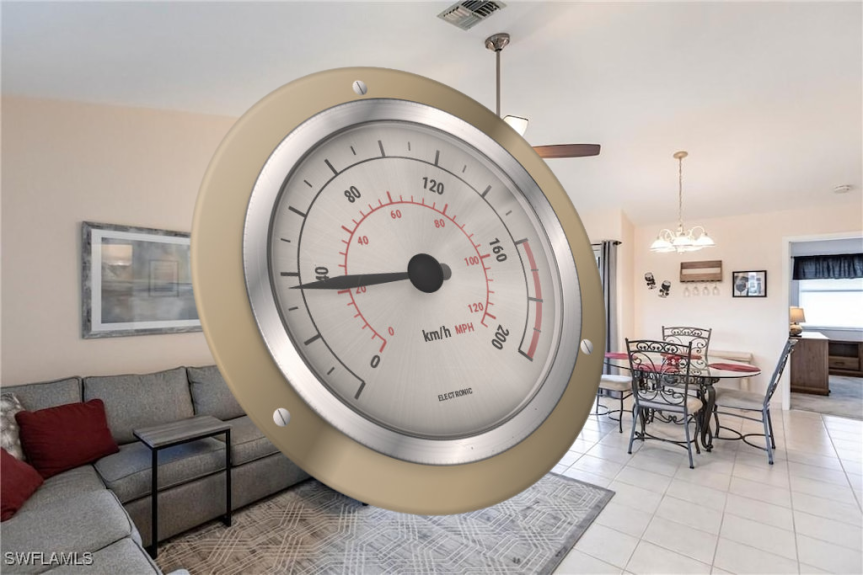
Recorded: value=35 unit=km/h
